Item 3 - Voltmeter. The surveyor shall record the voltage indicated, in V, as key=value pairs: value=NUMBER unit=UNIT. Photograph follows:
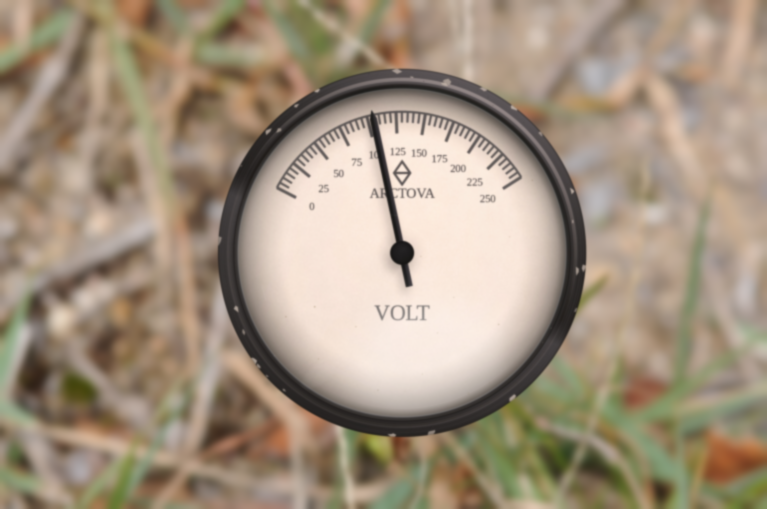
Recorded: value=105 unit=V
